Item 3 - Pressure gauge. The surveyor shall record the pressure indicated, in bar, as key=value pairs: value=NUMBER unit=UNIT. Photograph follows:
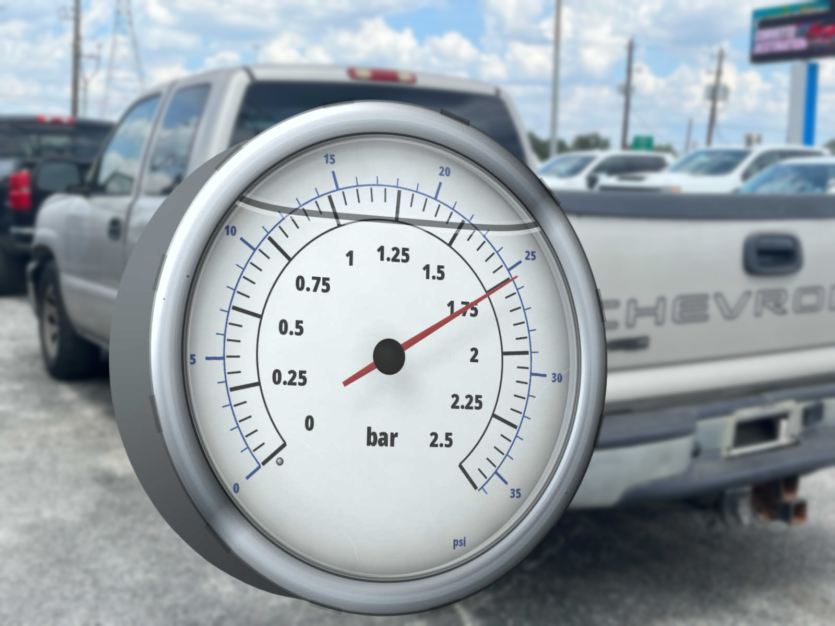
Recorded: value=1.75 unit=bar
